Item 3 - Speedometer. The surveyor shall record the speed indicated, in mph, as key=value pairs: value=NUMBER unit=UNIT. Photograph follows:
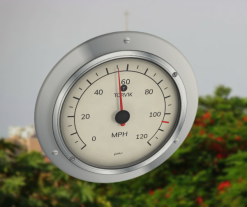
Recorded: value=55 unit=mph
